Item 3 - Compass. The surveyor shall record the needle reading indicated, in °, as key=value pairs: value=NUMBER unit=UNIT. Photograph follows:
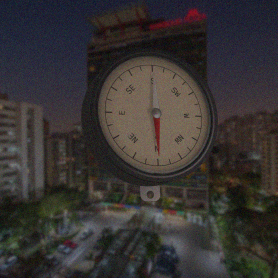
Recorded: value=0 unit=°
